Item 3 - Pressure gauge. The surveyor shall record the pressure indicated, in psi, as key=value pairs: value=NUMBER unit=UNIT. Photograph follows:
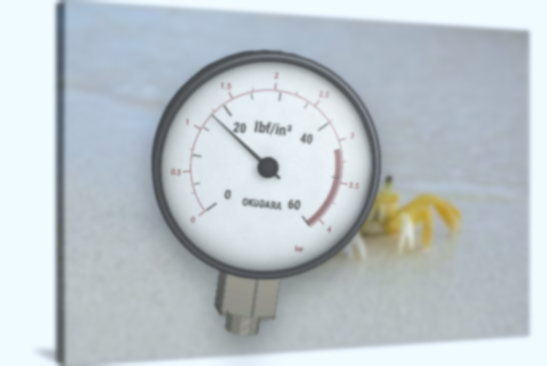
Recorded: value=17.5 unit=psi
